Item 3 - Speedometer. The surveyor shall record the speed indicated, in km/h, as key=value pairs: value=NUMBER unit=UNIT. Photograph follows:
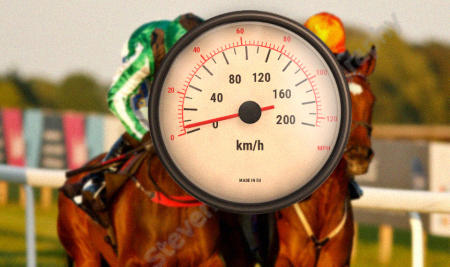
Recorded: value=5 unit=km/h
